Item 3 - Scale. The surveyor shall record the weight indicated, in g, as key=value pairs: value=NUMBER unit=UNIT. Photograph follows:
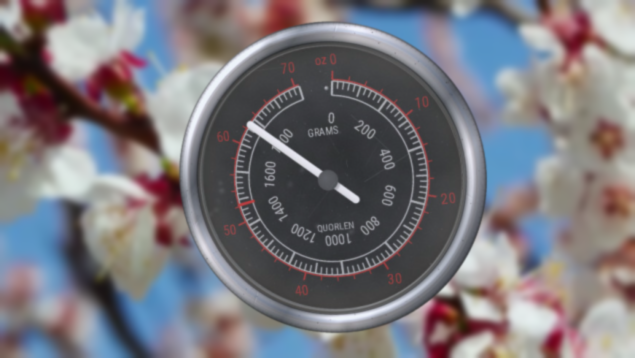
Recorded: value=1780 unit=g
